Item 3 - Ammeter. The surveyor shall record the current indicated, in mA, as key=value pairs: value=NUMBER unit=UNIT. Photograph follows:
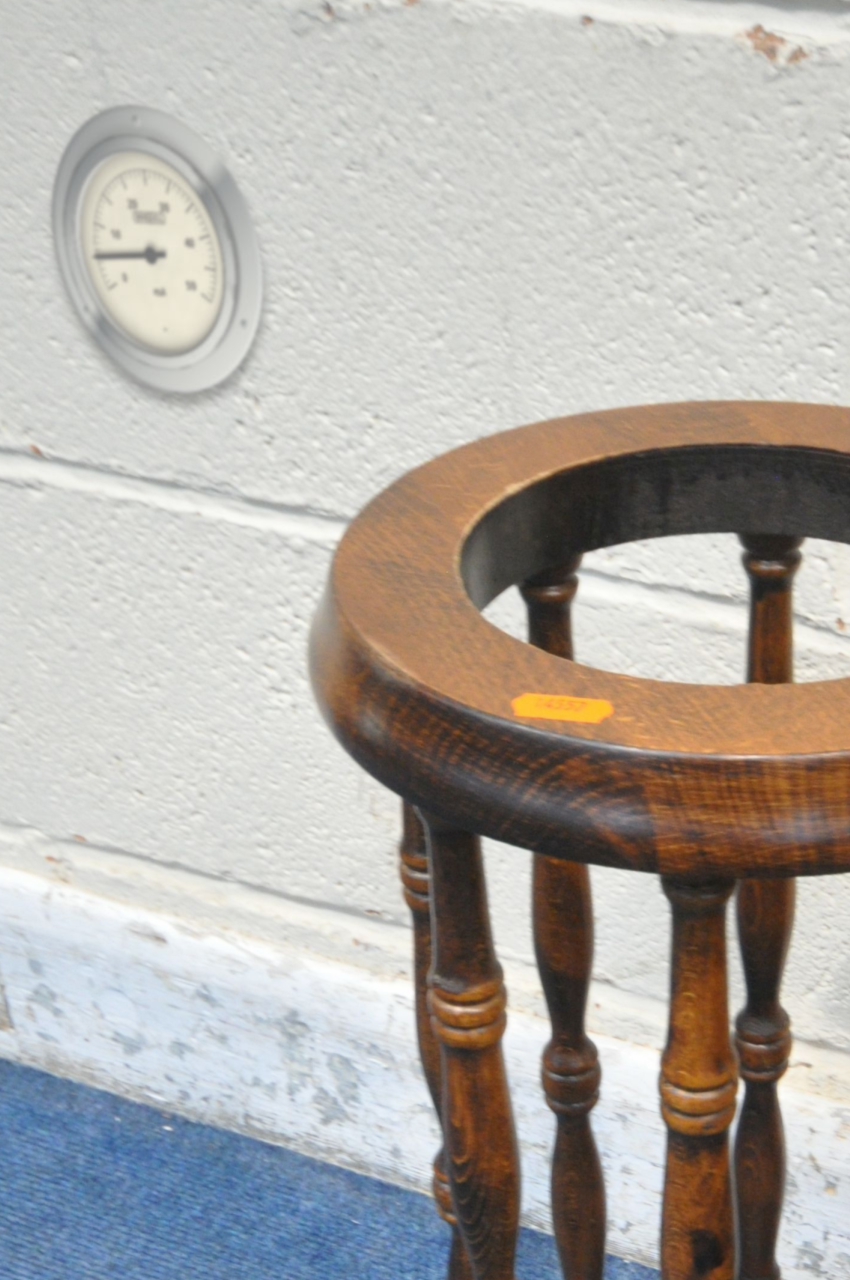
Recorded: value=5 unit=mA
